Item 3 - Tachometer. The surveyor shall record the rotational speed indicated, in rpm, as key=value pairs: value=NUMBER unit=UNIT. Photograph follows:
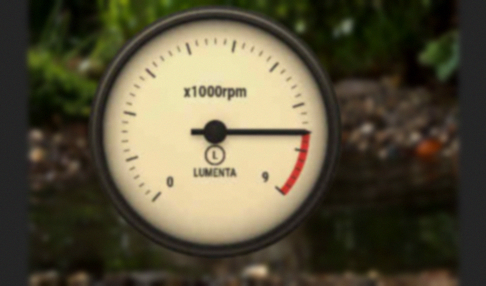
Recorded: value=7600 unit=rpm
